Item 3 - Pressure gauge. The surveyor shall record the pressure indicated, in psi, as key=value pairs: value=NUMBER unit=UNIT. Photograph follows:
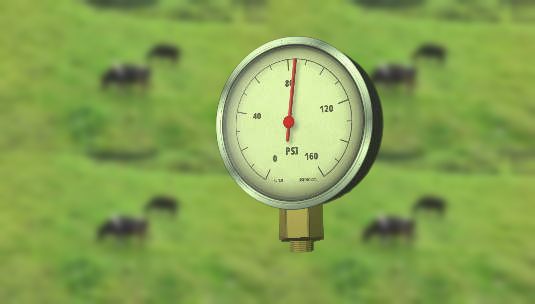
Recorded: value=85 unit=psi
